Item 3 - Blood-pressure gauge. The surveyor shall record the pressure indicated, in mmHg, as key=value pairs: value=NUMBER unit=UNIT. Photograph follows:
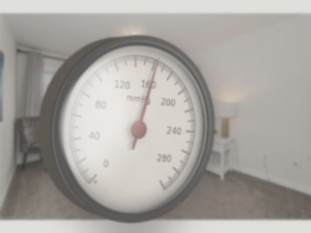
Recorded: value=160 unit=mmHg
